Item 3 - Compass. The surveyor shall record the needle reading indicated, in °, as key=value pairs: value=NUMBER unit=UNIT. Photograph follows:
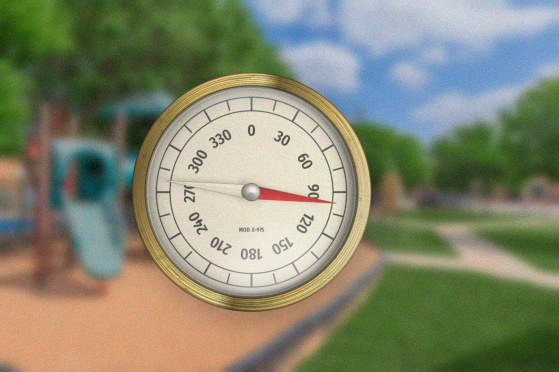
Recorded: value=97.5 unit=°
